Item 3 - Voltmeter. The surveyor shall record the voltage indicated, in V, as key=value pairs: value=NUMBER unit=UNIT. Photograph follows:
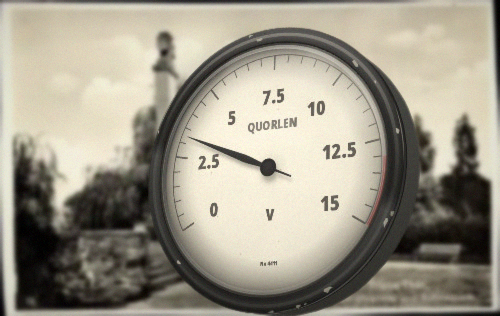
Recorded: value=3.25 unit=V
